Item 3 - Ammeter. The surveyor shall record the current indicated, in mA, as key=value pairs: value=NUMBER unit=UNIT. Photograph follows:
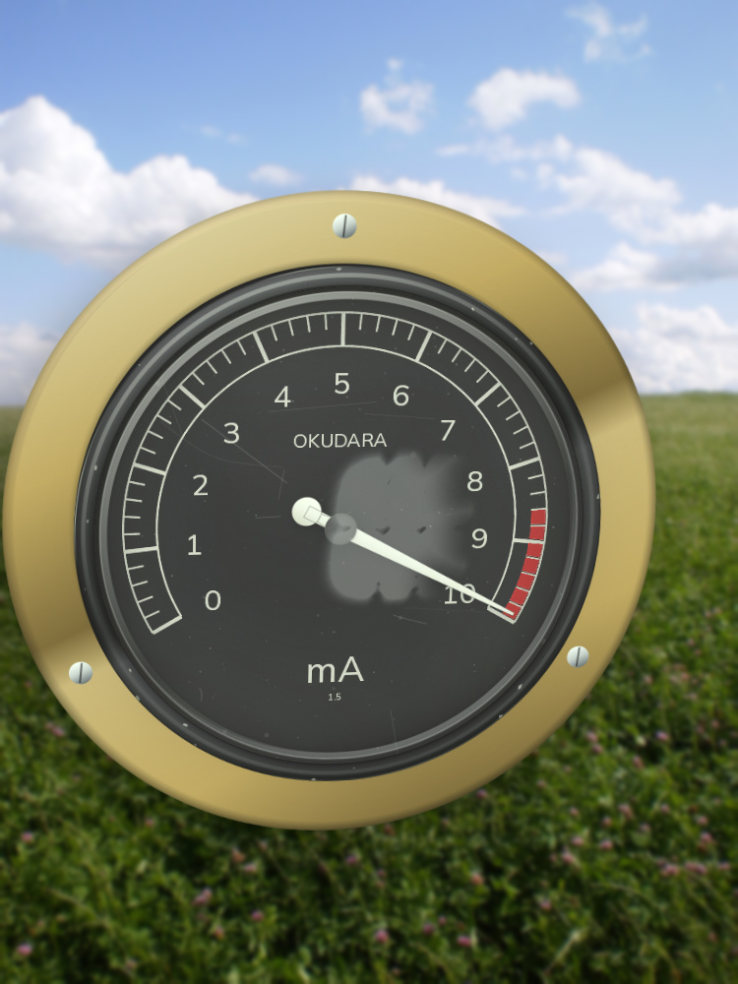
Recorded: value=9.9 unit=mA
